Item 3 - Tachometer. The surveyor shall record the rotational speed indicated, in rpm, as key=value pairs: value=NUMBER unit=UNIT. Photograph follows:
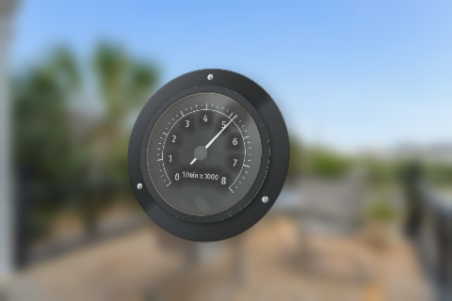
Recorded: value=5200 unit=rpm
